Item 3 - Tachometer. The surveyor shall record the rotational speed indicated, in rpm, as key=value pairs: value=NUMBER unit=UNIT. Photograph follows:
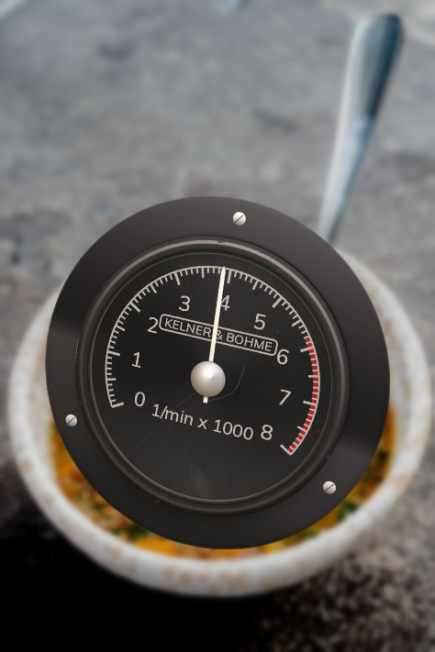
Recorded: value=3900 unit=rpm
